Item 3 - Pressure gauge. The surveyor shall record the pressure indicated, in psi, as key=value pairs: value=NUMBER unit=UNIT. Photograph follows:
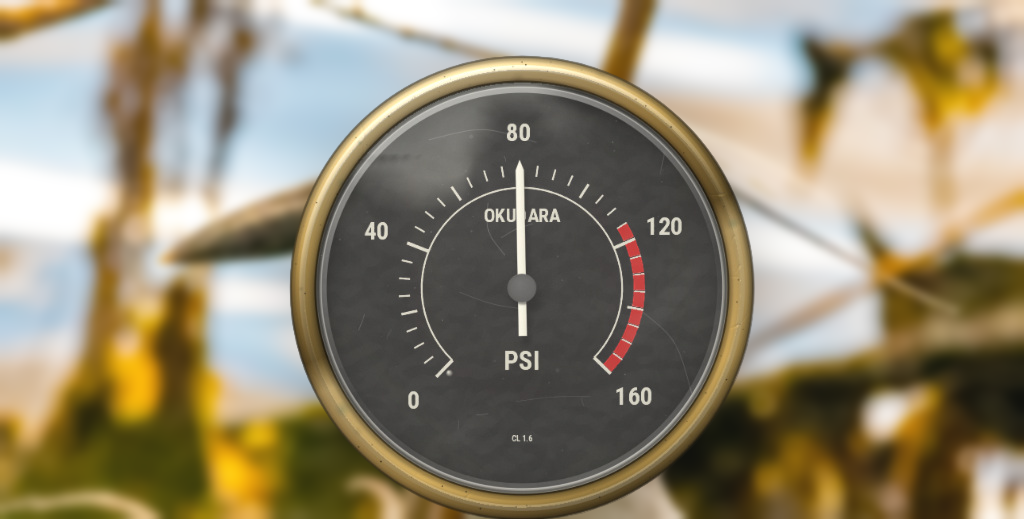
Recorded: value=80 unit=psi
